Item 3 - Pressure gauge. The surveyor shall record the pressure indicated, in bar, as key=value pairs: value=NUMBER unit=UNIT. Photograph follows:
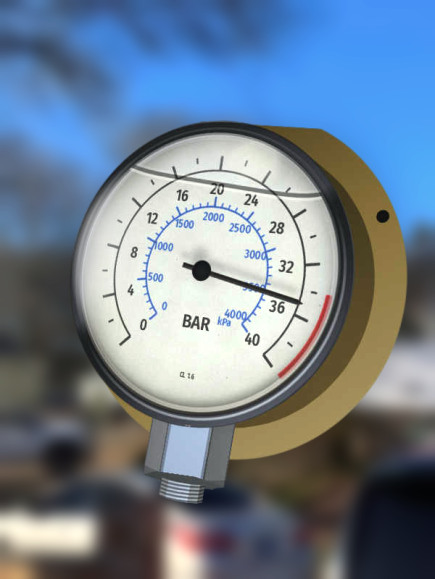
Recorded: value=35 unit=bar
